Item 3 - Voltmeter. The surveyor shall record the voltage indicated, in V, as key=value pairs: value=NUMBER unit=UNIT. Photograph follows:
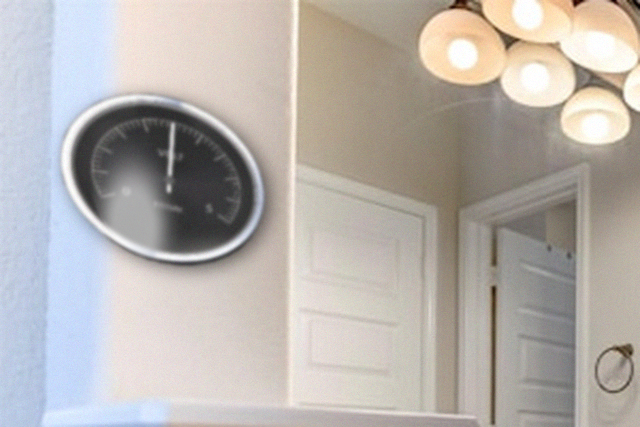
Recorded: value=2.5 unit=V
